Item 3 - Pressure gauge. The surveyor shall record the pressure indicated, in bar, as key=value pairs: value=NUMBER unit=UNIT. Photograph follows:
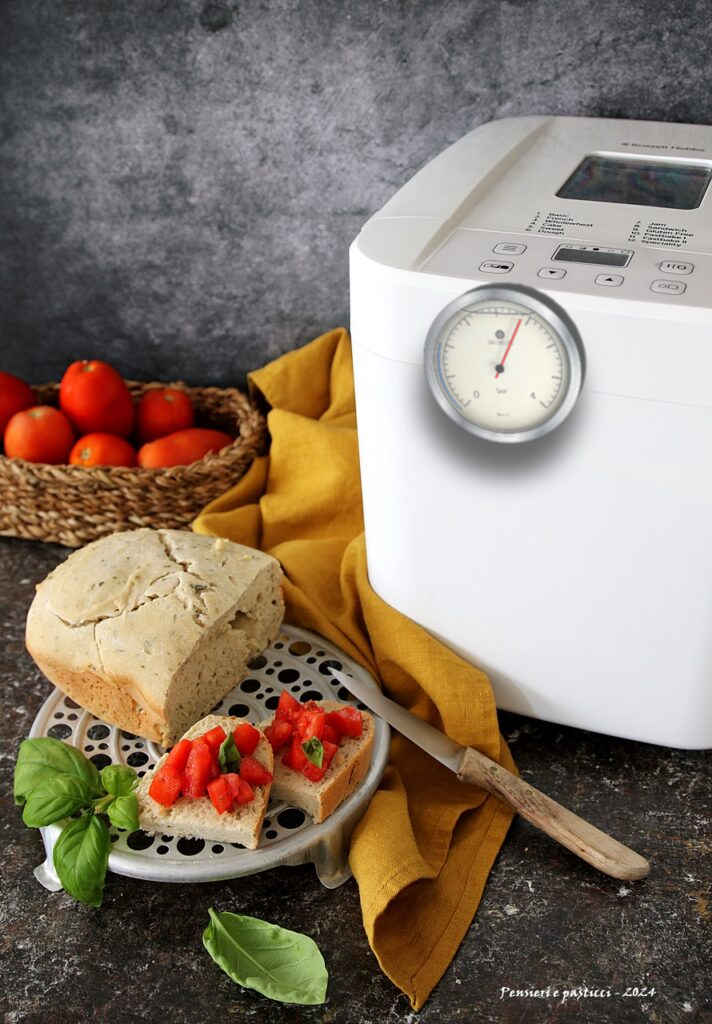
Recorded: value=2.4 unit=bar
